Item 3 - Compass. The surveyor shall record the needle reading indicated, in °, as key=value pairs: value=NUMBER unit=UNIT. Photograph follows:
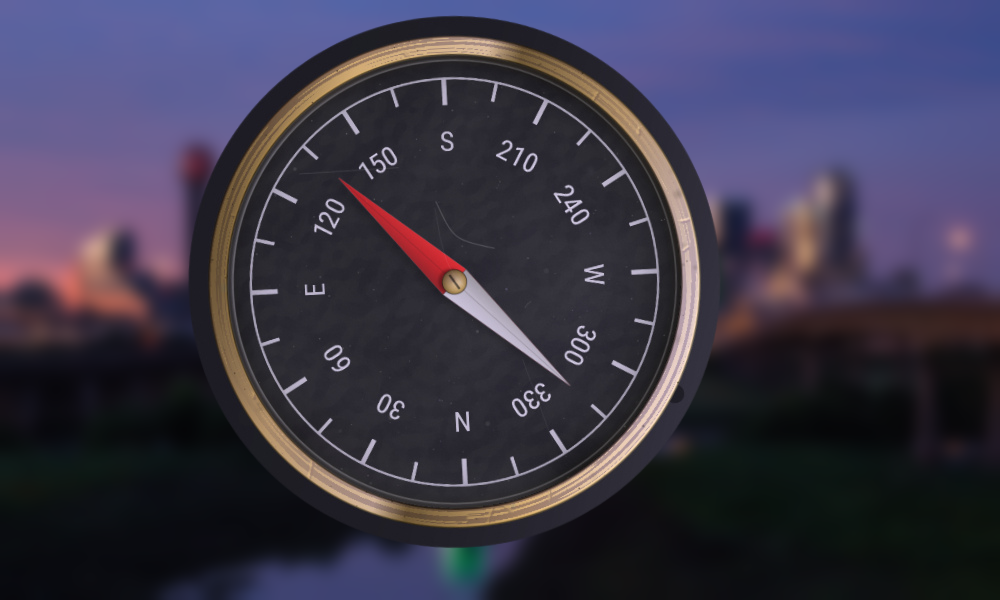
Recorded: value=135 unit=°
